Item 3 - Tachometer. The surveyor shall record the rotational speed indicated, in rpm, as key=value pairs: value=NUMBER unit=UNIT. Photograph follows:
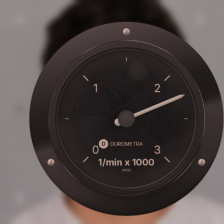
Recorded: value=2250 unit=rpm
